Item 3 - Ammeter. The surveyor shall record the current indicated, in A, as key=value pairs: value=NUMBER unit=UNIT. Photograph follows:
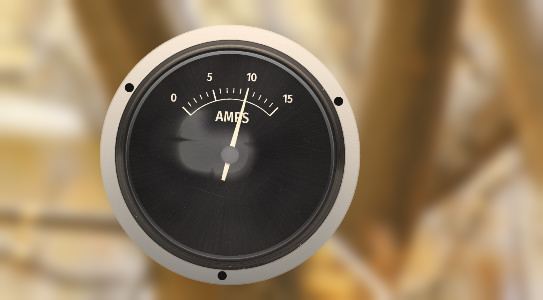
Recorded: value=10 unit=A
